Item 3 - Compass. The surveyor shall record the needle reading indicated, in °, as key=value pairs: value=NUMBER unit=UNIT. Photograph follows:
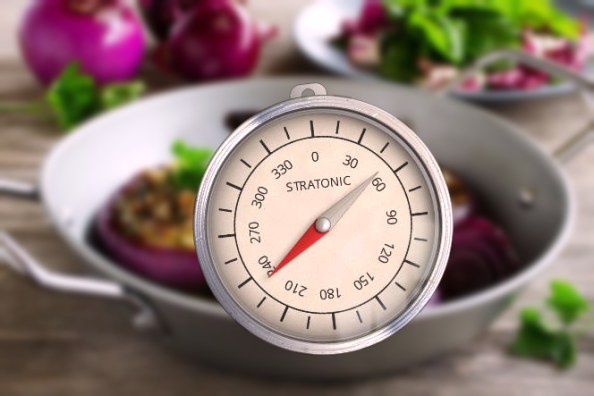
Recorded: value=232.5 unit=°
